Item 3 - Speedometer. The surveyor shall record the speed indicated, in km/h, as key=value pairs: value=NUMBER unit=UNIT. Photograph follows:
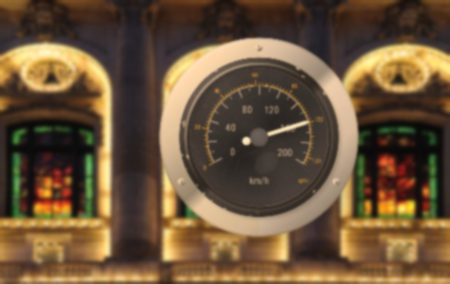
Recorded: value=160 unit=km/h
